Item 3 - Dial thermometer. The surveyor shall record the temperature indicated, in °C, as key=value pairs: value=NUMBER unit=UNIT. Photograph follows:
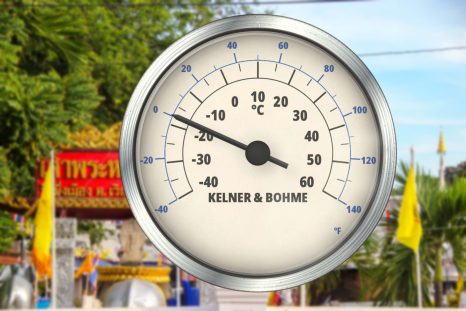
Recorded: value=-17.5 unit=°C
